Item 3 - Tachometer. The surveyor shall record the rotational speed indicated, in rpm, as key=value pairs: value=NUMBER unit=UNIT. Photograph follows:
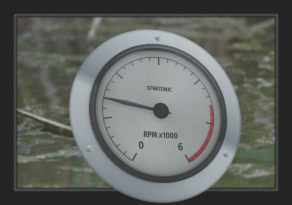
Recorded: value=1400 unit=rpm
